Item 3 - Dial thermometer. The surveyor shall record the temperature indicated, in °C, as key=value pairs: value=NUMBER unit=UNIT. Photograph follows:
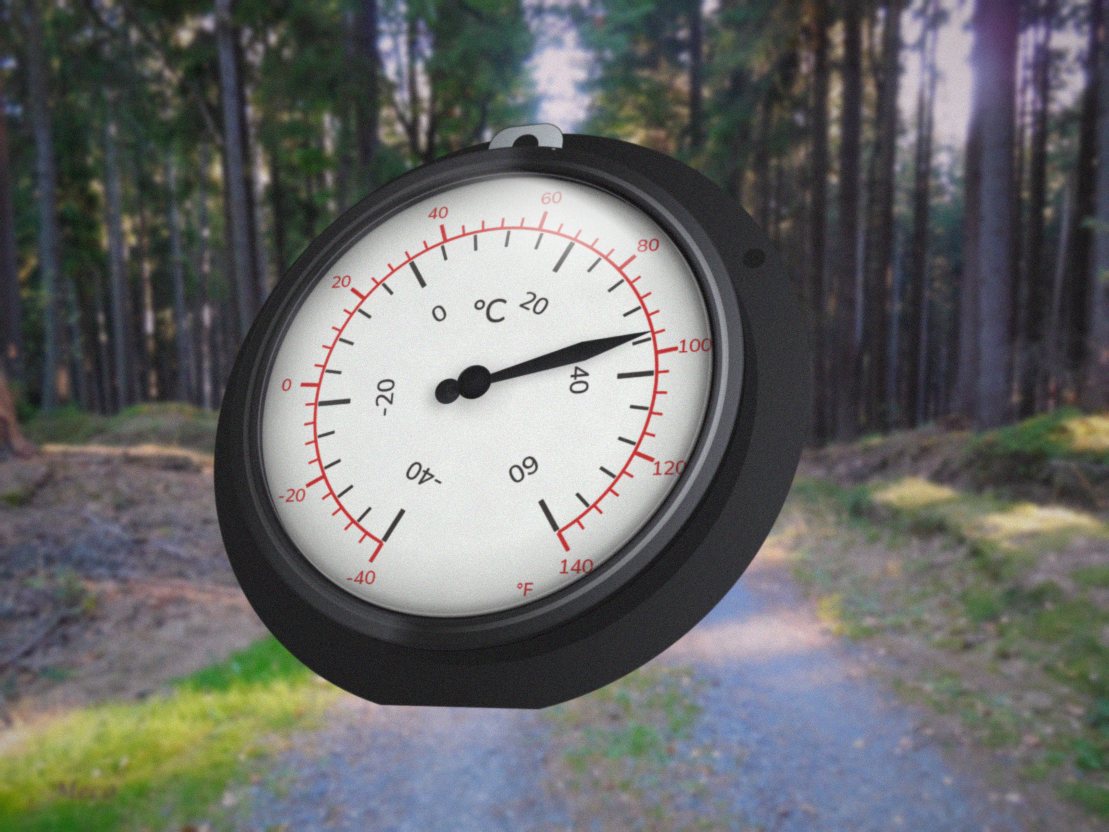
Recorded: value=36 unit=°C
